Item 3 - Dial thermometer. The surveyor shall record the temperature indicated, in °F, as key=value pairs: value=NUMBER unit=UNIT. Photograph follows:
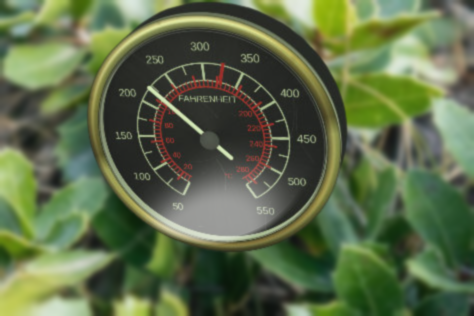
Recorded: value=225 unit=°F
